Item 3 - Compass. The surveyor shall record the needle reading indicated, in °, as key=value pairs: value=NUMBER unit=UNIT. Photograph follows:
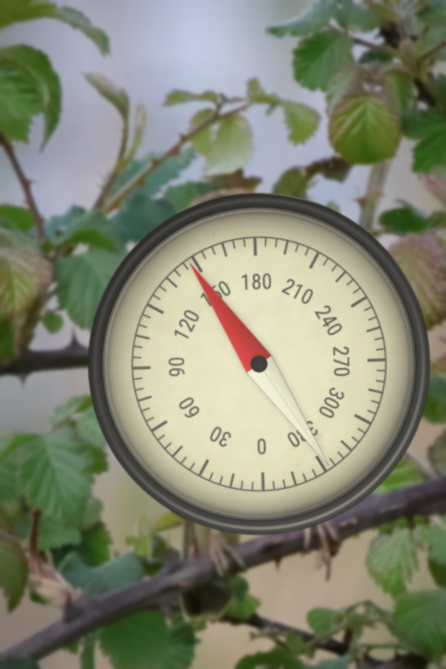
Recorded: value=147.5 unit=°
